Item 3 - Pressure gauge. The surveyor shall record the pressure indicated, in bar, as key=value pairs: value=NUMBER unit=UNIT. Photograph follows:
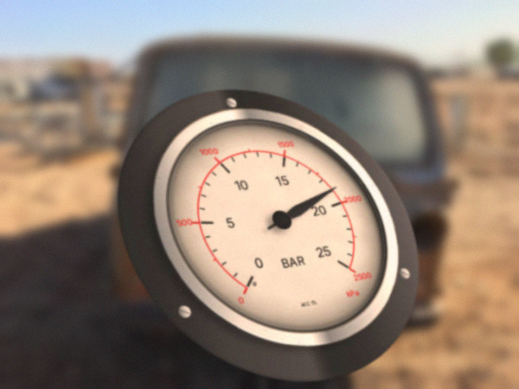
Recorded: value=19 unit=bar
